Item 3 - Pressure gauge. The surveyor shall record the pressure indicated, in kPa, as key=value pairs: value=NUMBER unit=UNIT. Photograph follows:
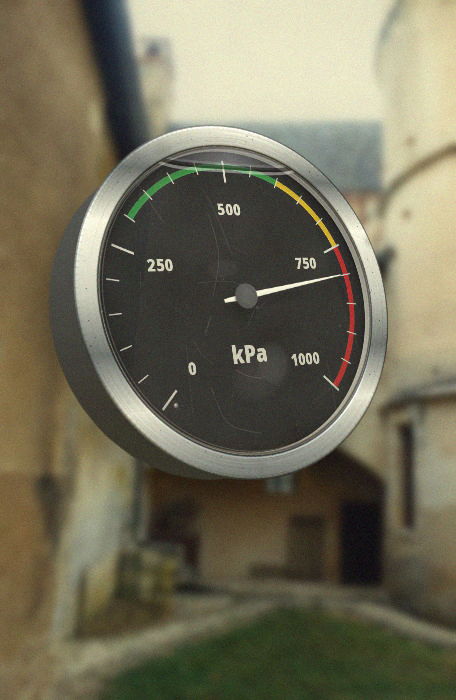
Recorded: value=800 unit=kPa
